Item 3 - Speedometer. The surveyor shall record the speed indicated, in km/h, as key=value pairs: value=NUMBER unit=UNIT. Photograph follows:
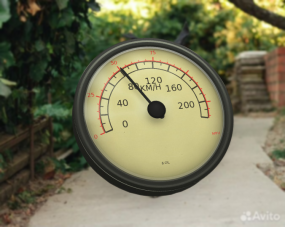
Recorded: value=80 unit=km/h
